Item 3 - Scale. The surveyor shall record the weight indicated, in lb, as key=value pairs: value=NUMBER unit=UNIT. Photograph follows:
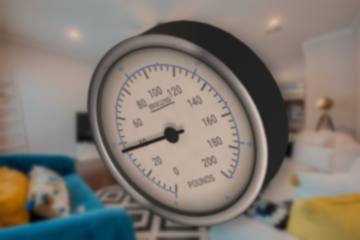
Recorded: value=40 unit=lb
